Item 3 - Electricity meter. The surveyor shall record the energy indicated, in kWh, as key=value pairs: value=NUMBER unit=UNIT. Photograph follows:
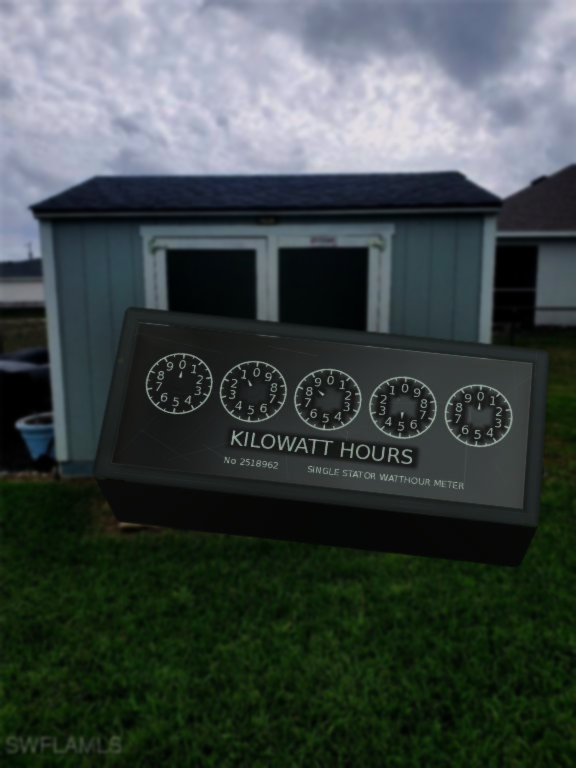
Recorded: value=850 unit=kWh
